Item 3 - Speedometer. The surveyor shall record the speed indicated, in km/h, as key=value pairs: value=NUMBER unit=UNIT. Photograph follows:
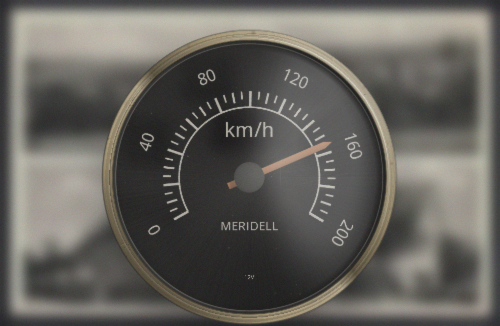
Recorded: value=155 unit=km/h
